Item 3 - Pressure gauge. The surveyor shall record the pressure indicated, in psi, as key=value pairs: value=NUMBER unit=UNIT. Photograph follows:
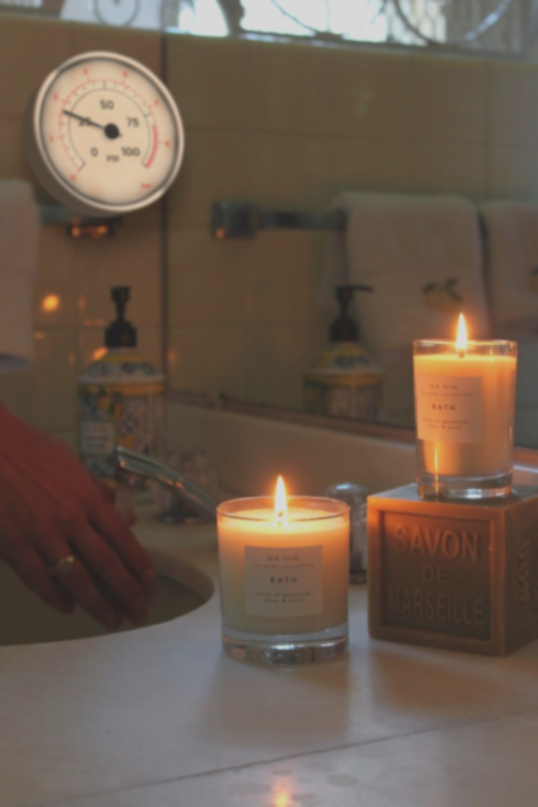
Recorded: value=25 unit=psi
